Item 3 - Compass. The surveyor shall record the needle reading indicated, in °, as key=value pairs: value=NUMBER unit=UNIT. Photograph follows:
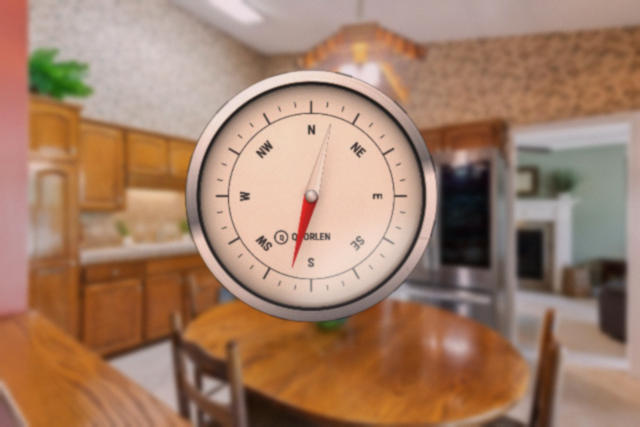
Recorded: value=195 unit=°
